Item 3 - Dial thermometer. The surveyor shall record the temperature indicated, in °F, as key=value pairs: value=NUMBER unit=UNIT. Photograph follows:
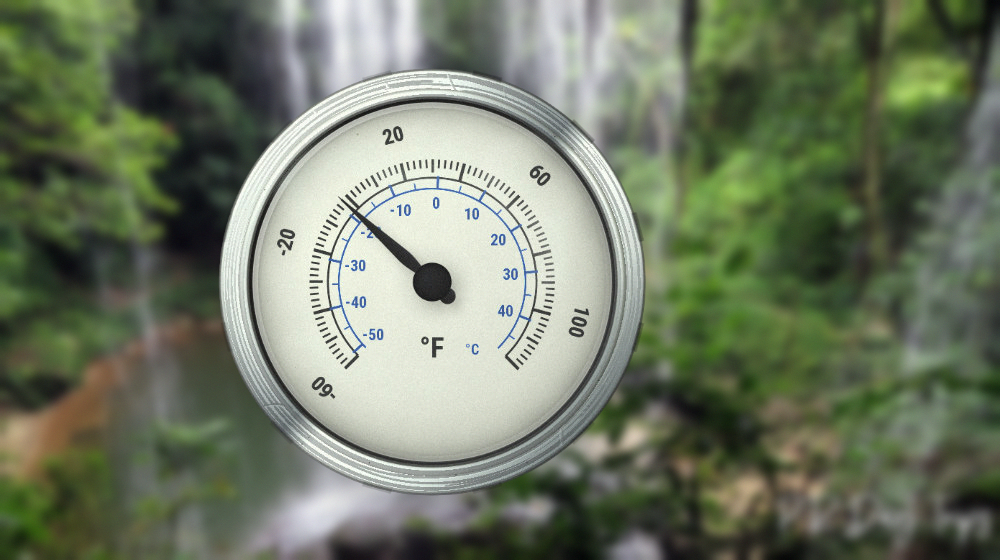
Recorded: value=-2 unit=°F
